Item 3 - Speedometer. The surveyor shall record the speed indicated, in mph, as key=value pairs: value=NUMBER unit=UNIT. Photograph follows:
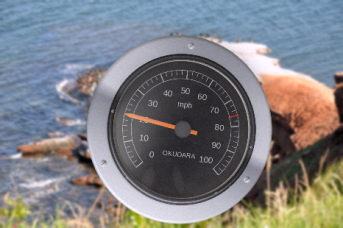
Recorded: value=20 unit=mph
